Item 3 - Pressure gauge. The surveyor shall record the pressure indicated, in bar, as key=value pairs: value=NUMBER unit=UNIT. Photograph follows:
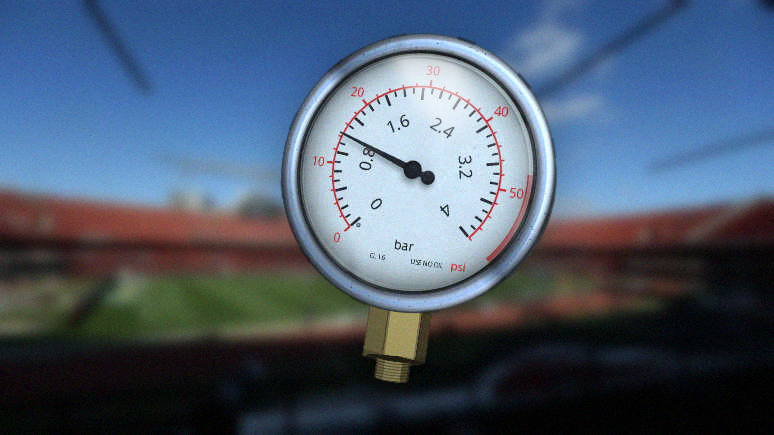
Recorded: value=1 unit=bar
